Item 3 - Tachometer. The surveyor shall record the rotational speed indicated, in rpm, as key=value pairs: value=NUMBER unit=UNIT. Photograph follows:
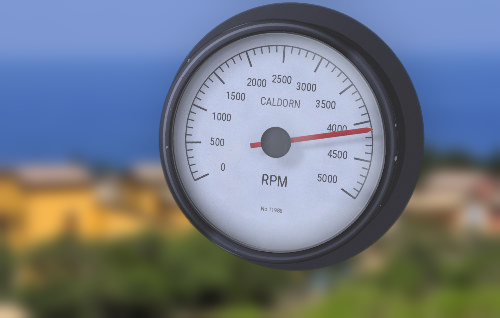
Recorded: value=4100 unit=rpm
